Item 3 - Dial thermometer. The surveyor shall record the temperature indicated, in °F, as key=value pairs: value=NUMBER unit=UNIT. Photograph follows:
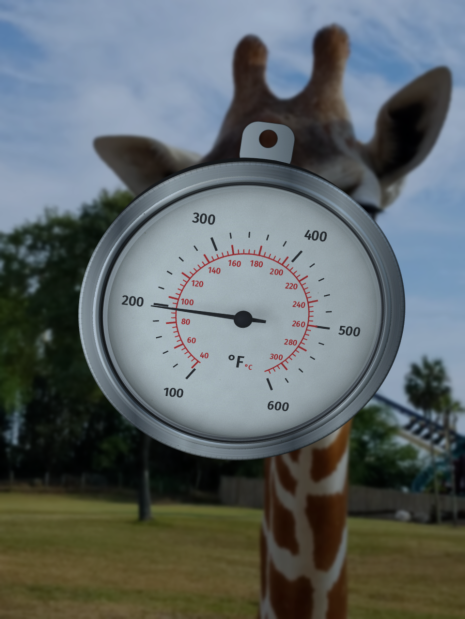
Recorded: value=200 unit=°F
